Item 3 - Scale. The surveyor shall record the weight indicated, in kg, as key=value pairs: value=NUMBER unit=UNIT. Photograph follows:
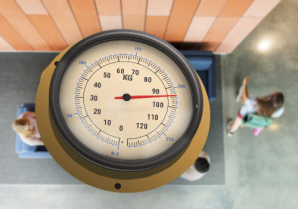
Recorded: value=95 unit=kg
